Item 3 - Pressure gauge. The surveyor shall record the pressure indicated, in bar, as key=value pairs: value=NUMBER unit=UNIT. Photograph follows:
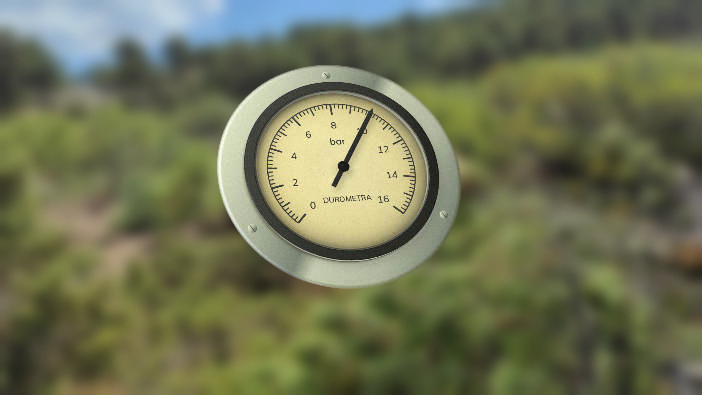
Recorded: value=10 unit=bar
